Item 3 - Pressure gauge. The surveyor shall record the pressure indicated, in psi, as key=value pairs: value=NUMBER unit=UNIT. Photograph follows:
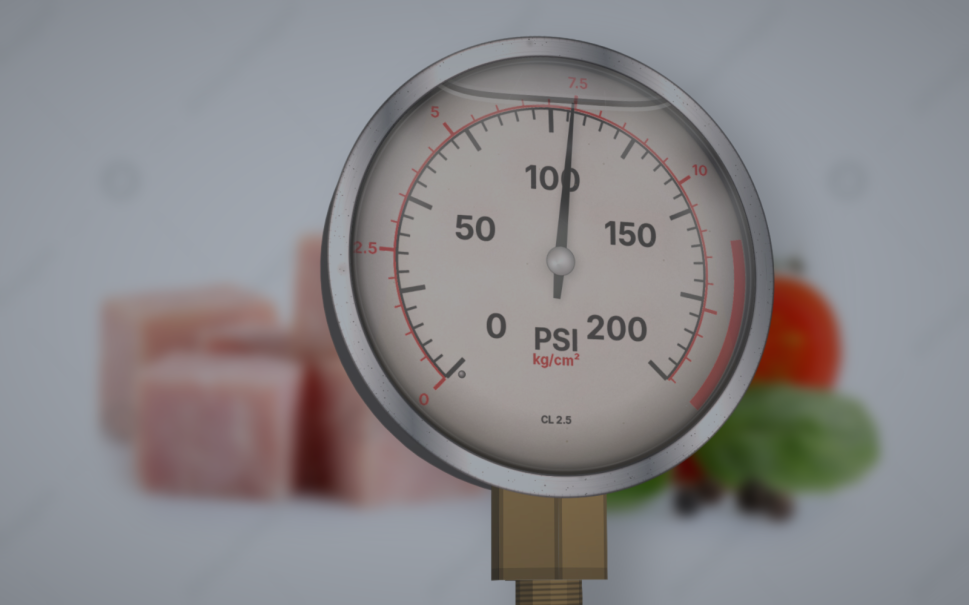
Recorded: value=105 unit=psi
